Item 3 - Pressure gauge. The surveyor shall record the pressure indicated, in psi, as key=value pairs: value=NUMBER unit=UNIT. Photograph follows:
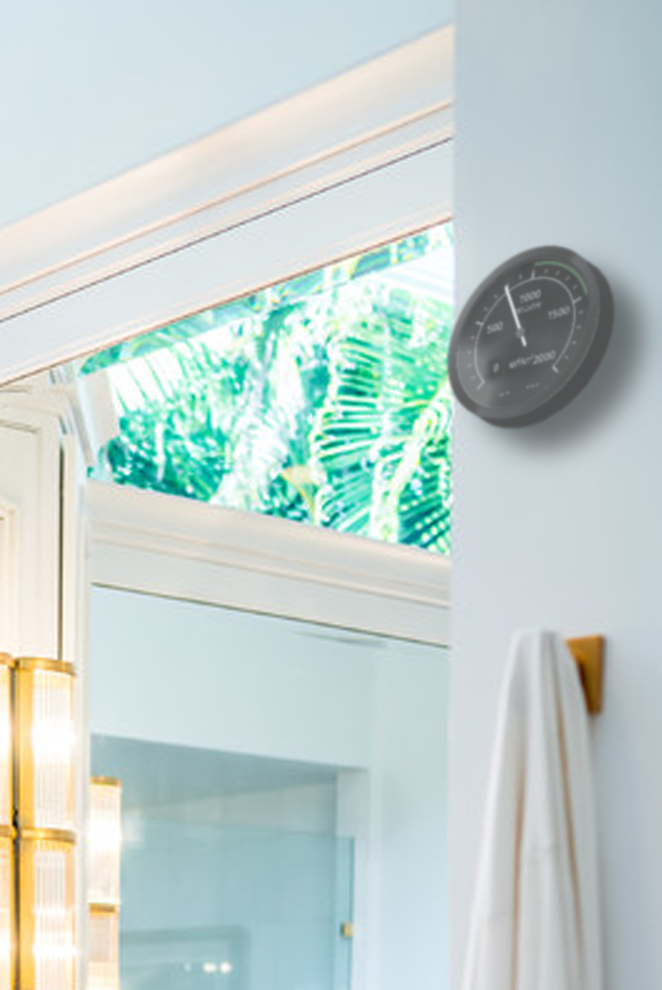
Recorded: value=800 unit=psi
